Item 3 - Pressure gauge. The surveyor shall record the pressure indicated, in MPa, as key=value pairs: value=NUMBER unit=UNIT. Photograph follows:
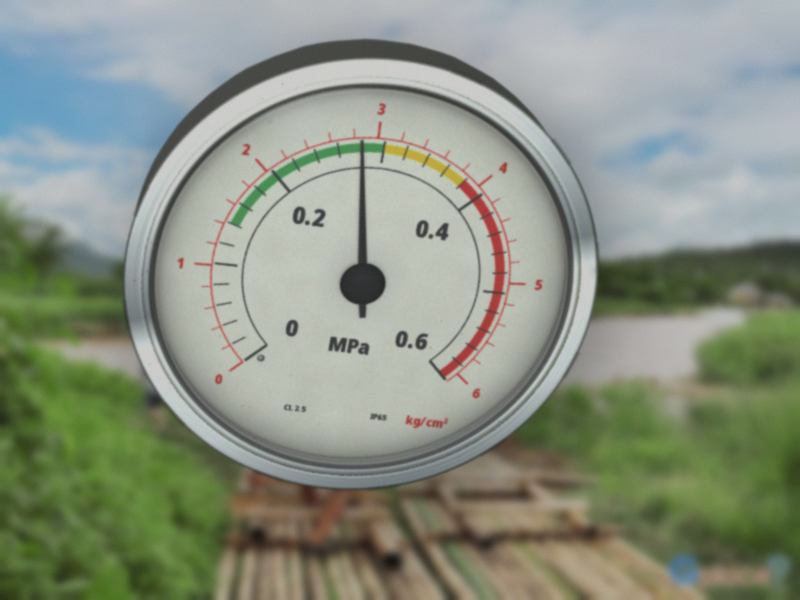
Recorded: value=0.28 unit=MPa
